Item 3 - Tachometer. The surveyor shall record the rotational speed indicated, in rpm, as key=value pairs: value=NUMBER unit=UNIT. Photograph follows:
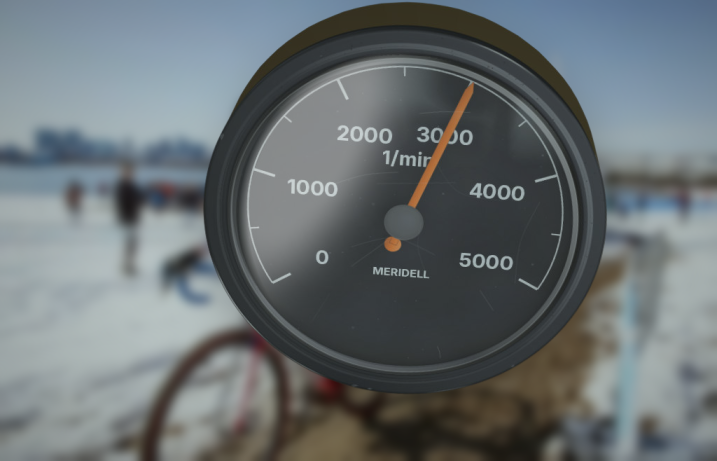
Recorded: value=3000 unit=rpm
